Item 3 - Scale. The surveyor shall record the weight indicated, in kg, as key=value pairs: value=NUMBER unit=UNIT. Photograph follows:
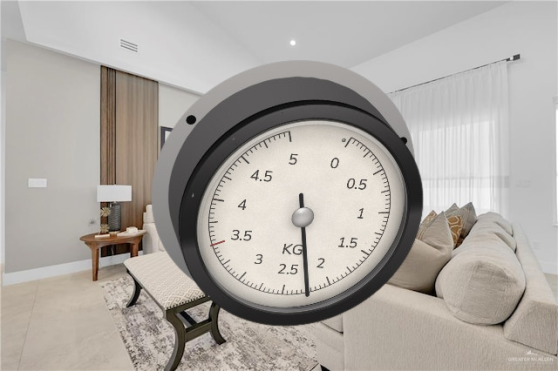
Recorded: value=2.25 unit=kg
